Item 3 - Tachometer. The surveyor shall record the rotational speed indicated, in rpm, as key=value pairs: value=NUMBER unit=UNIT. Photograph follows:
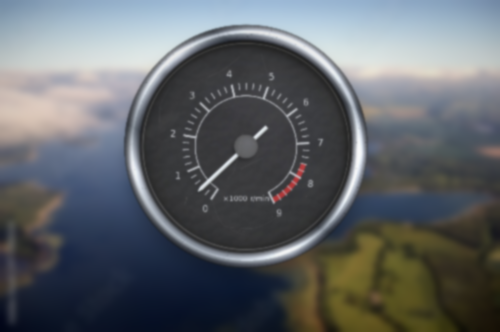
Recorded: value=400 unit=rpm
